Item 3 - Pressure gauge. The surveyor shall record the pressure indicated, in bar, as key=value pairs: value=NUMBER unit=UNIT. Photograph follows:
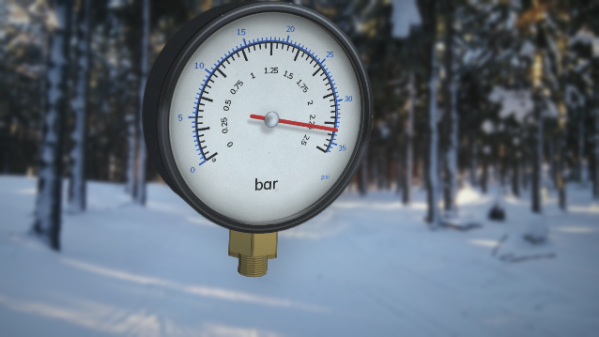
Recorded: value=2.3 unit=bar
